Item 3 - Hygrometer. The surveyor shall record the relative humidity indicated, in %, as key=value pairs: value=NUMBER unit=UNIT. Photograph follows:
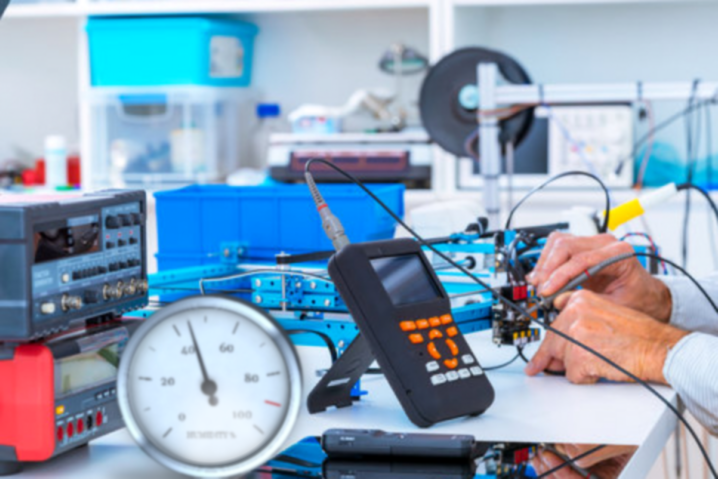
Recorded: value=45 unit=%
